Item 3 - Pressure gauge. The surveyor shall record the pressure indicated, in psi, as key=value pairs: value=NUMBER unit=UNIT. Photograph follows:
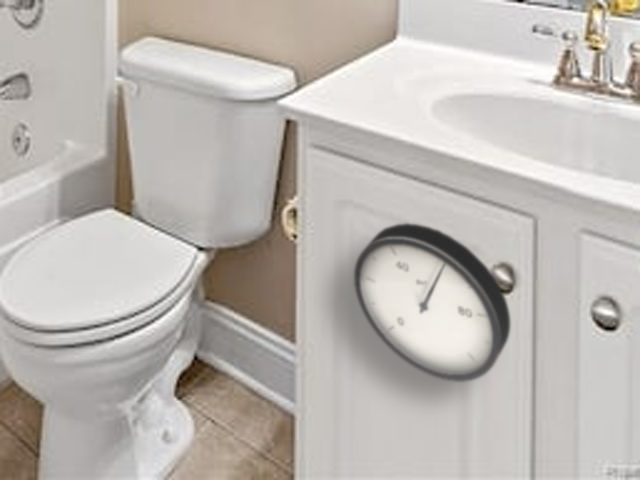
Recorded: value=60 unit=psi
